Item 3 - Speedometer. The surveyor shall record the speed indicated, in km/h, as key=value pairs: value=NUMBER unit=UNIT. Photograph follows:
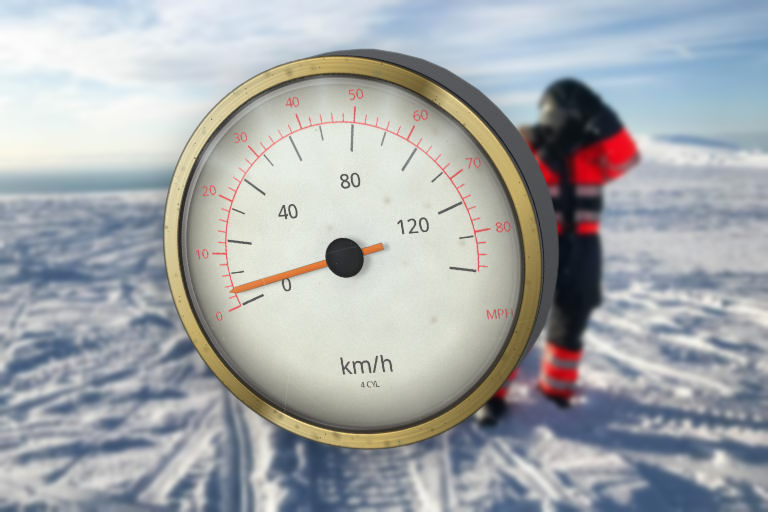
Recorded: value=5 unit=km/h
